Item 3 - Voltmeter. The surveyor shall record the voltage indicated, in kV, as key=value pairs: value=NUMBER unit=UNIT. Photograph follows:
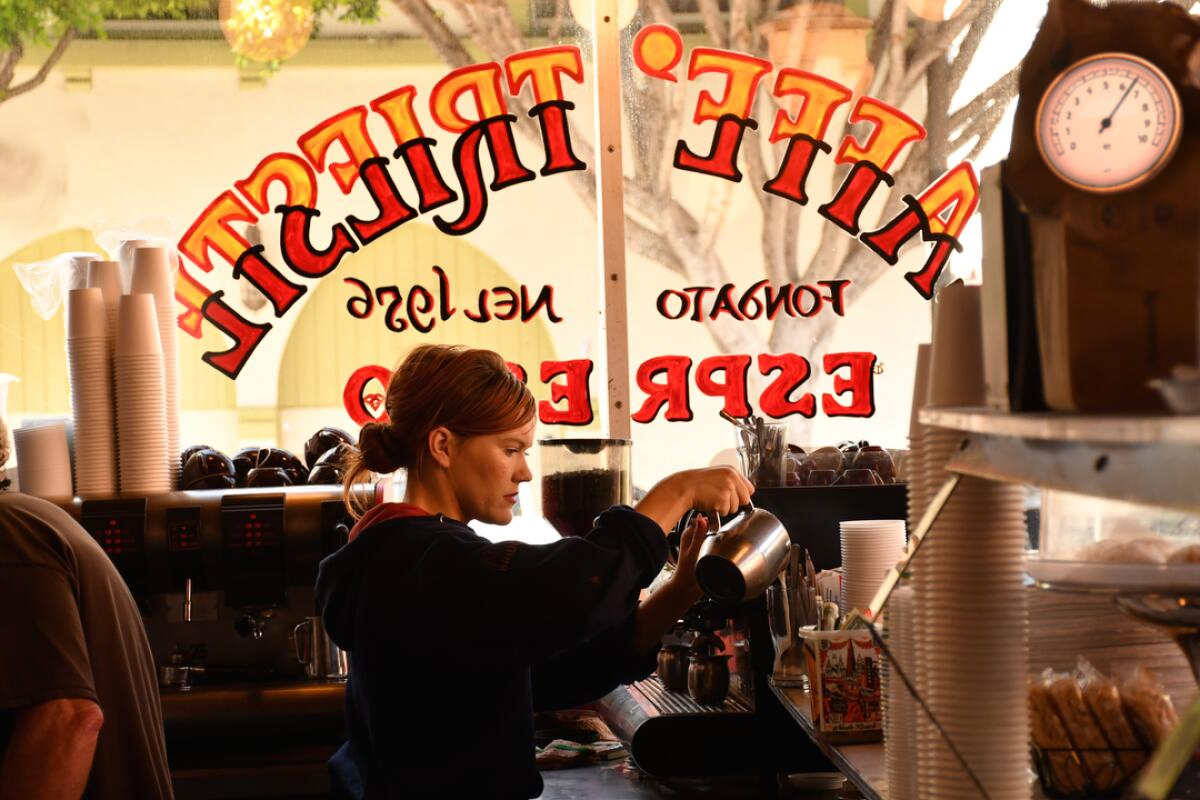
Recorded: value=6.5 unit=kV
